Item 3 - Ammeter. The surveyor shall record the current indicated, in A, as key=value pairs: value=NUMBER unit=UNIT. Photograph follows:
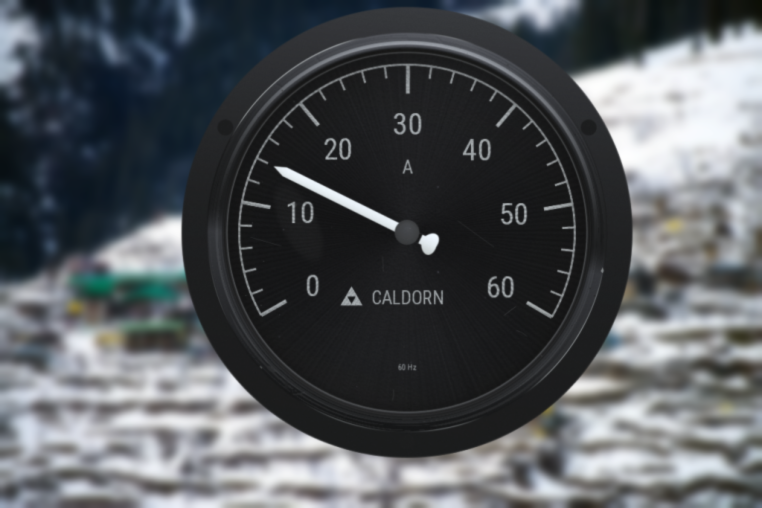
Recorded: value=14 unit=A
